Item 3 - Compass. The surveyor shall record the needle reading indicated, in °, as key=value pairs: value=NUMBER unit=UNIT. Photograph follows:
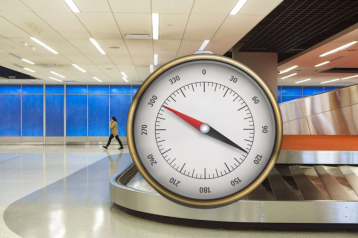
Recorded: value=300 unit=°
